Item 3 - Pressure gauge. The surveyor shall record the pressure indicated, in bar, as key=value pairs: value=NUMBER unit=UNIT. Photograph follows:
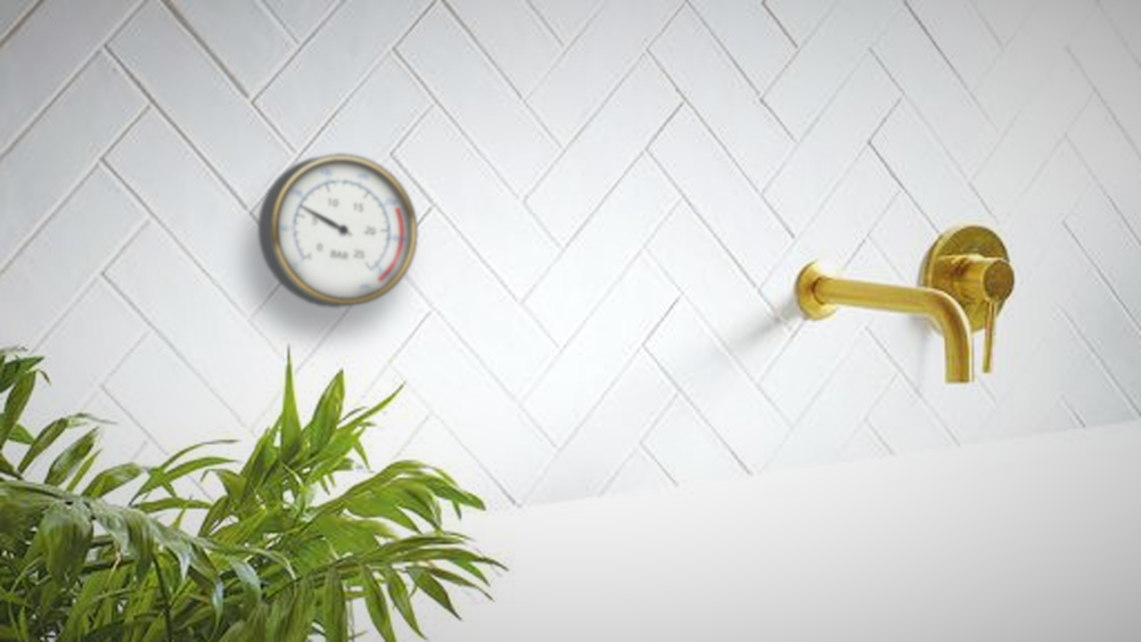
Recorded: value=6 unit=bar
